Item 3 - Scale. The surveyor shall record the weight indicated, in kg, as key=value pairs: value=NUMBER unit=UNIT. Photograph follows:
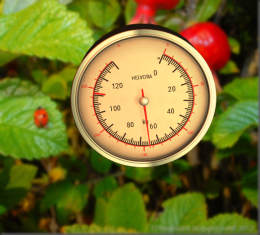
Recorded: value=65 unit=kg
